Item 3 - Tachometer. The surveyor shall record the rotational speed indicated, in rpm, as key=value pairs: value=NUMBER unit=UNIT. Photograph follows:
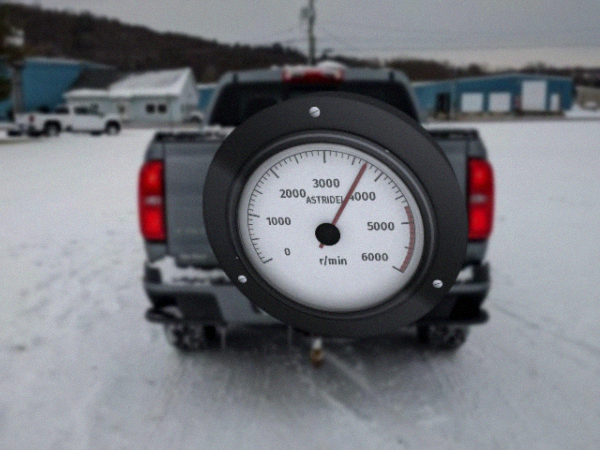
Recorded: value=3700 unit=rpm
